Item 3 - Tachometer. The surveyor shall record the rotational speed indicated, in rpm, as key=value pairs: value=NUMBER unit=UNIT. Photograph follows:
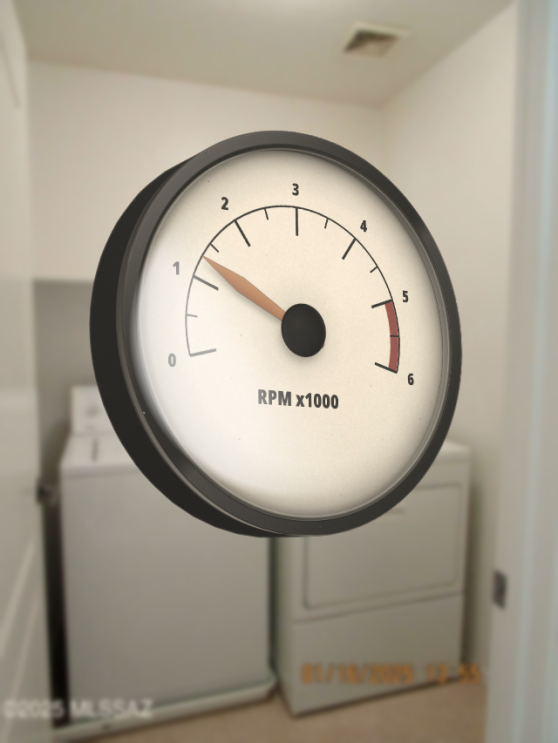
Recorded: value=1250 unit=rpm
